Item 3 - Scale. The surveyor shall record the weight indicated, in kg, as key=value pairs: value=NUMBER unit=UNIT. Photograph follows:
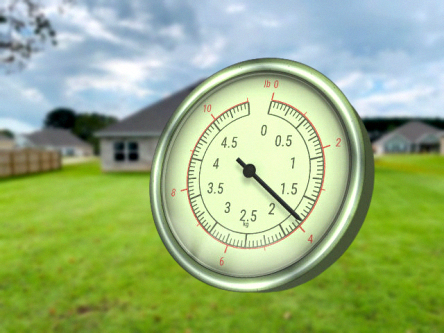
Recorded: value=1.75 unit=kg
